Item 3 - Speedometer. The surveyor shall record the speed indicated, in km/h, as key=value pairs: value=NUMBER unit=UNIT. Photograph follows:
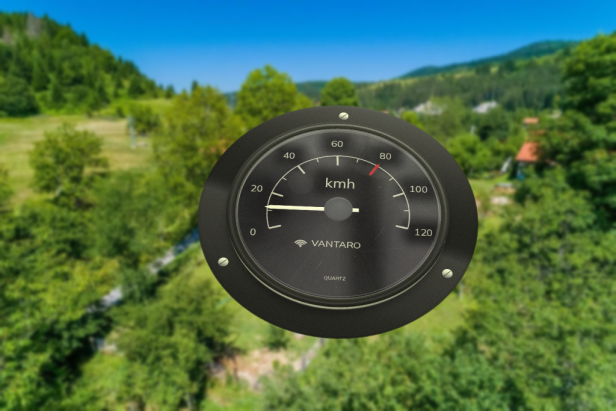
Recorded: value=10 unit=km/h
